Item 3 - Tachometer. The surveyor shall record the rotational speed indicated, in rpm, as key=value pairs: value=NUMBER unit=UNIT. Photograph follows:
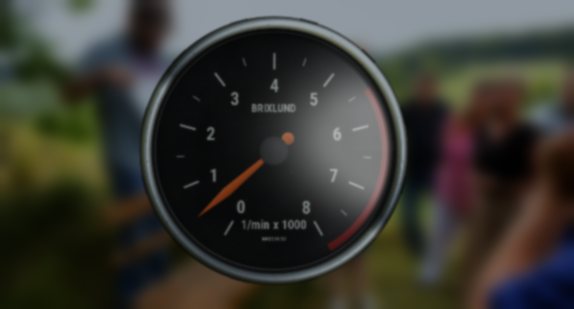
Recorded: value=500 unit=rpm
